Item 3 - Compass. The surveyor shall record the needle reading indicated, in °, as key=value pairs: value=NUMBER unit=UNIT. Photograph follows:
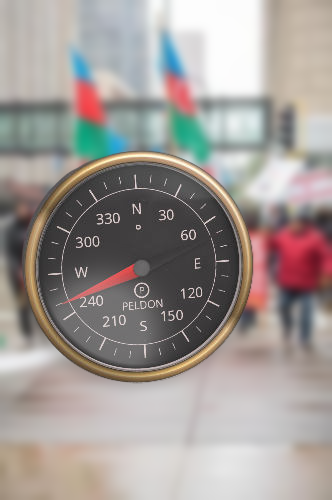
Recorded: value=250 unit=°
